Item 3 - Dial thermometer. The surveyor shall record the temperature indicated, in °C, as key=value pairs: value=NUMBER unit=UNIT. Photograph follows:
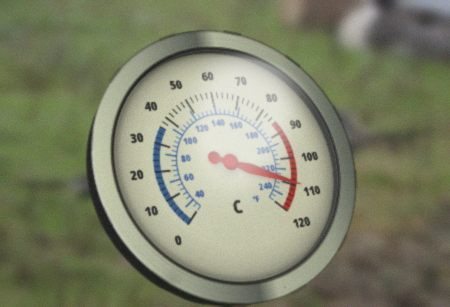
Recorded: value=110 unit=°C
